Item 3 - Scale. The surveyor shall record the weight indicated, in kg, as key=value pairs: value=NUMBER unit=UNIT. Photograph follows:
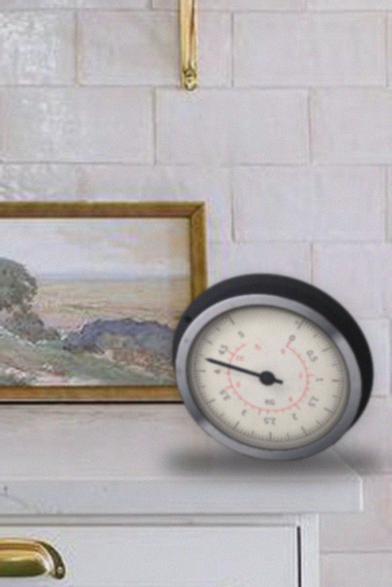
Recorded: value=4.25 unit=kg
